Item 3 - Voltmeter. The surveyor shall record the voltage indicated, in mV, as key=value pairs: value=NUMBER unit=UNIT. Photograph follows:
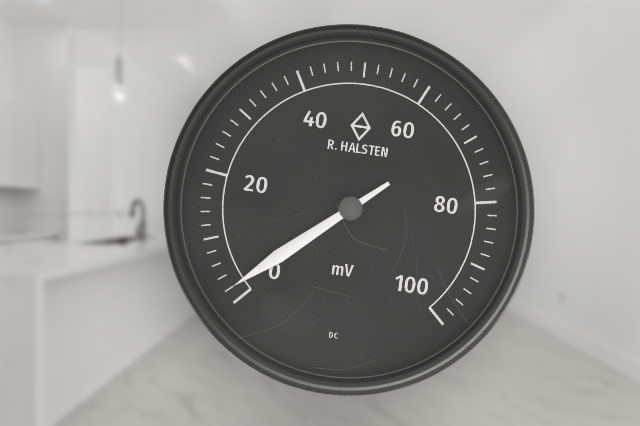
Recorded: value=2 unit=mV
